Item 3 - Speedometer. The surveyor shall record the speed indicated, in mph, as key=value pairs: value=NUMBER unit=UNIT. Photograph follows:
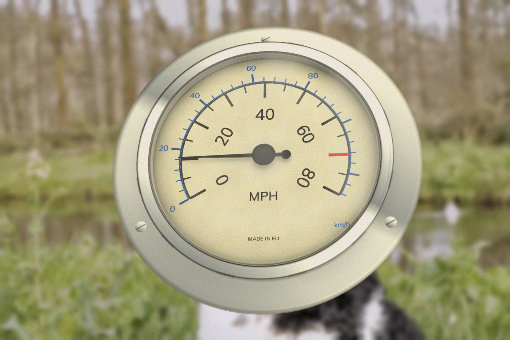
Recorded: value=10 unit=mph
